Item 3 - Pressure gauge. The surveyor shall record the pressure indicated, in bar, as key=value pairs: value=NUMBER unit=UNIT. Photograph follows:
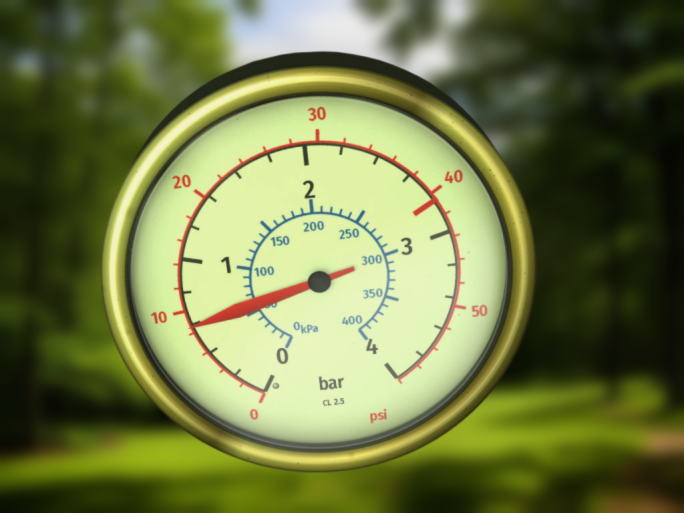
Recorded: value=0.6 unit=bar
